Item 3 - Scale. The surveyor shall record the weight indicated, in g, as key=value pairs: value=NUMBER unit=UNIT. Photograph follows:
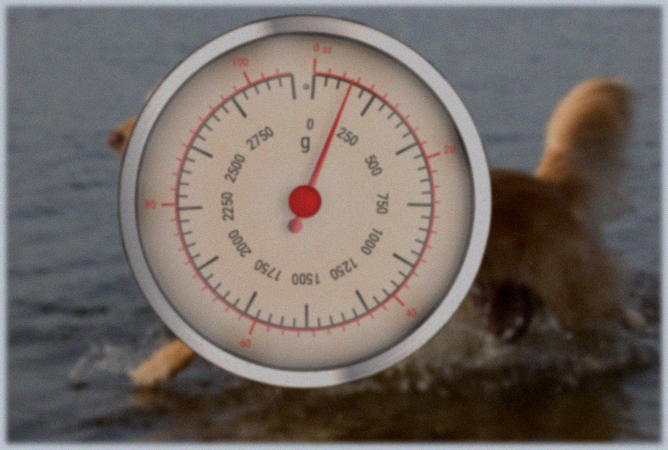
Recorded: value=150 unit=g
